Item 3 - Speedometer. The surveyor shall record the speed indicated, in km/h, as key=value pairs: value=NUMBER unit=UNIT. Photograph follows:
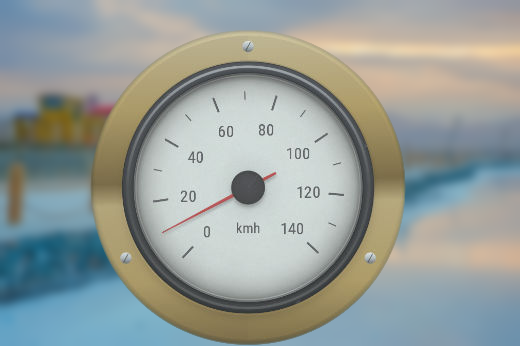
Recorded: value=10 unit=km/h
